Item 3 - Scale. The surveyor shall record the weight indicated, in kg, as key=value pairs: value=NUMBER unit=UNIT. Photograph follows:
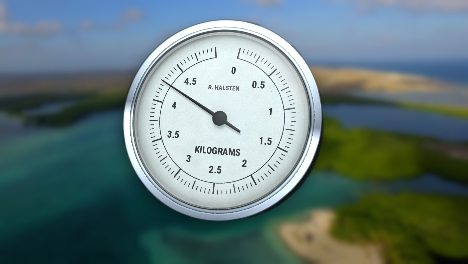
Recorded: value=4.25 unit=kg
